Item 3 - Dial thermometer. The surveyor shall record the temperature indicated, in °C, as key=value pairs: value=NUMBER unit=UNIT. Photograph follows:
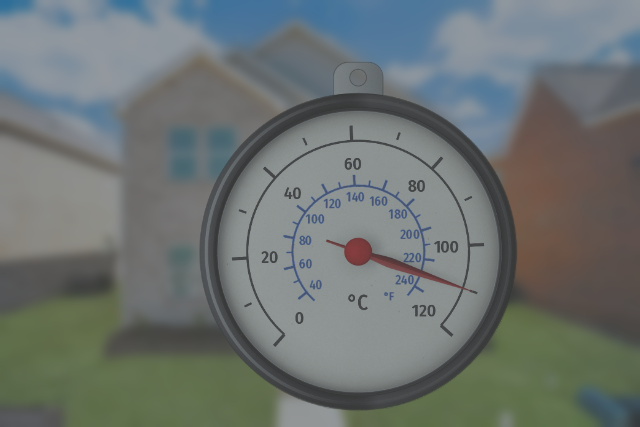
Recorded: value=110 unit=°C
